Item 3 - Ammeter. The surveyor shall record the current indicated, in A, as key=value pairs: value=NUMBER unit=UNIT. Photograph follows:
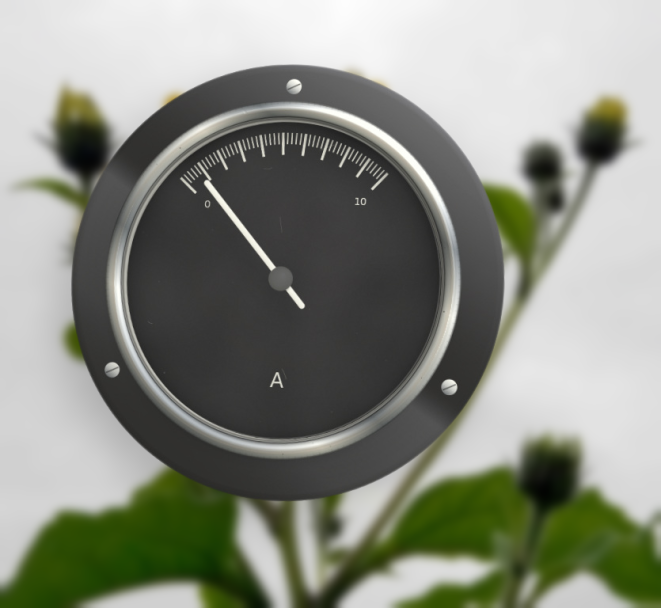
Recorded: value=0.8 unit=A
